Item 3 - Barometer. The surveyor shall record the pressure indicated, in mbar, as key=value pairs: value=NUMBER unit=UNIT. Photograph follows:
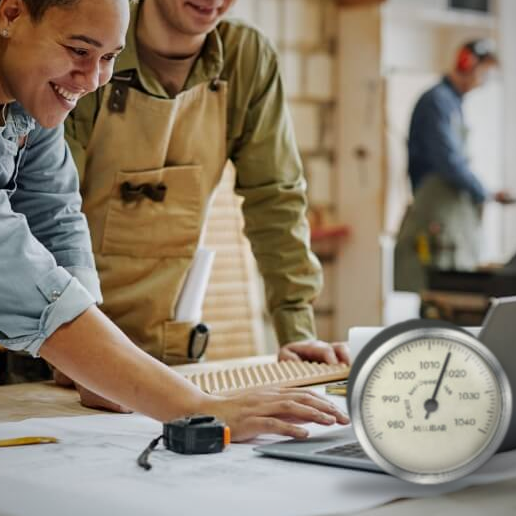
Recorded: value=1015 unit=mbar
